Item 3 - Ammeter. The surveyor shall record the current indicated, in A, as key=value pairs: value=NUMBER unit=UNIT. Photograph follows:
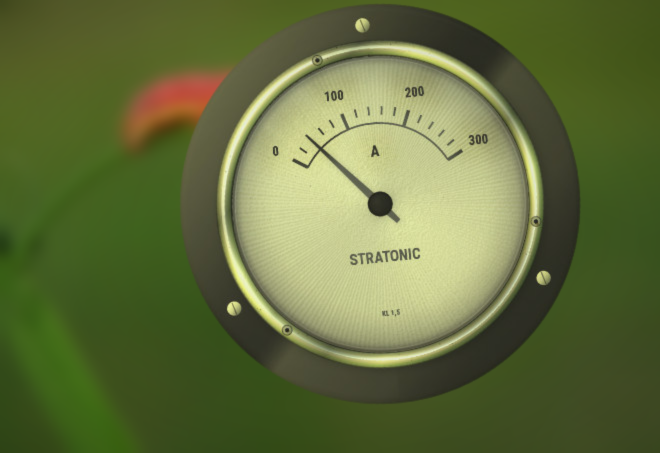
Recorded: value=40 unit=A
